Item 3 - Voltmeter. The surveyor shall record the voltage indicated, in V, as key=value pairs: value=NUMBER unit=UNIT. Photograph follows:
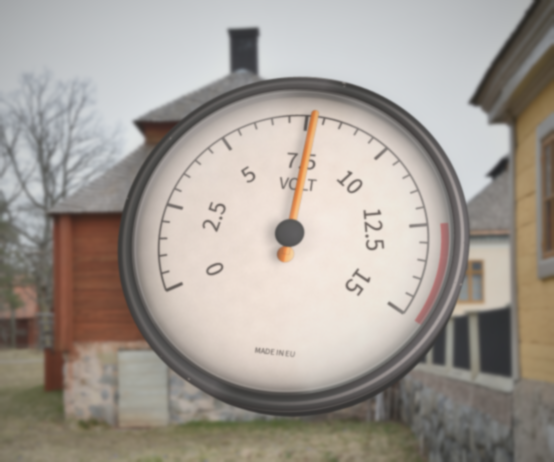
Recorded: value=7.75 unit=V
